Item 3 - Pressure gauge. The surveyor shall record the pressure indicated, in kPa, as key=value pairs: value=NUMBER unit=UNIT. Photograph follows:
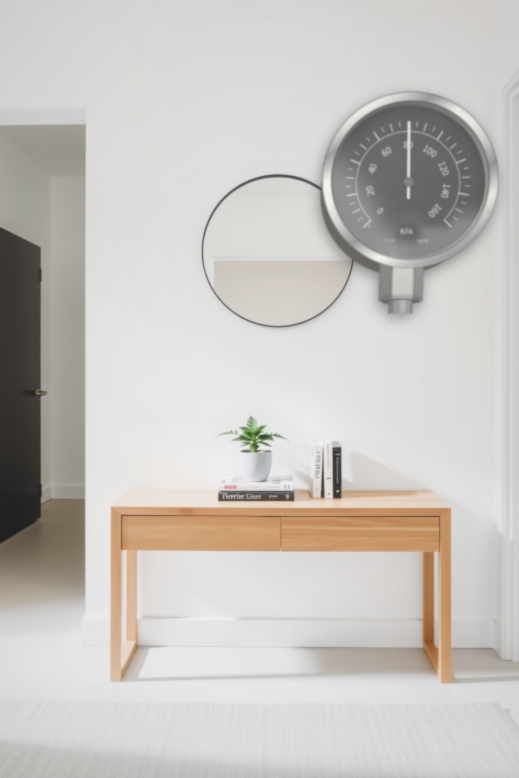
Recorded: value=80 unit=kPa
